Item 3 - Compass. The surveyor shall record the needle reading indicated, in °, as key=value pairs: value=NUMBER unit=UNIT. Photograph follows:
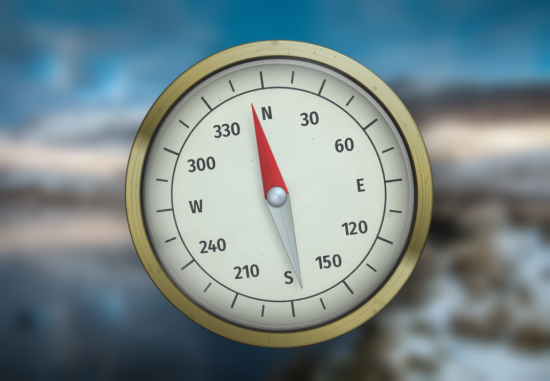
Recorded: value=352.5 unit=°
